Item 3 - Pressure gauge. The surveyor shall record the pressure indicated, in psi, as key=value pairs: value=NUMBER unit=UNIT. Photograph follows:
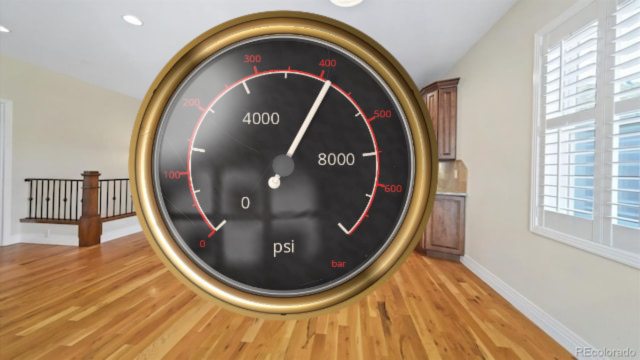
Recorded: value=6000 unit=psi
